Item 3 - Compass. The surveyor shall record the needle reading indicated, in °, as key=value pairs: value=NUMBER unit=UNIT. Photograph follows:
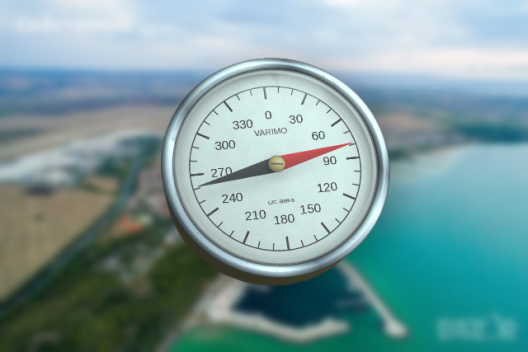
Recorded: value=80 unit=°
